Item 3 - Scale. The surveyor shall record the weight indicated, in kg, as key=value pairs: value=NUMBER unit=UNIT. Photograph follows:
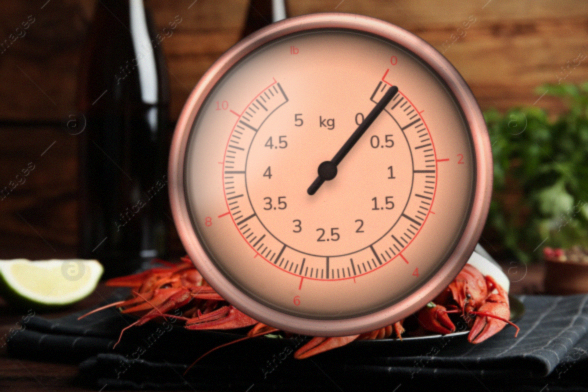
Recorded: value=0.15 unit=kg
